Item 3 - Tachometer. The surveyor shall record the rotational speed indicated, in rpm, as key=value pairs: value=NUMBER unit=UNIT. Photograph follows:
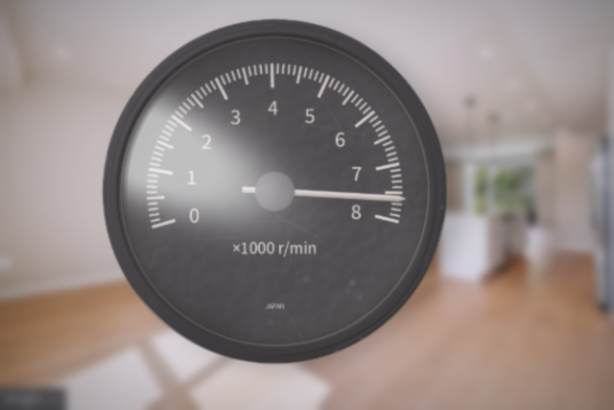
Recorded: value=7600 unit=rpm
